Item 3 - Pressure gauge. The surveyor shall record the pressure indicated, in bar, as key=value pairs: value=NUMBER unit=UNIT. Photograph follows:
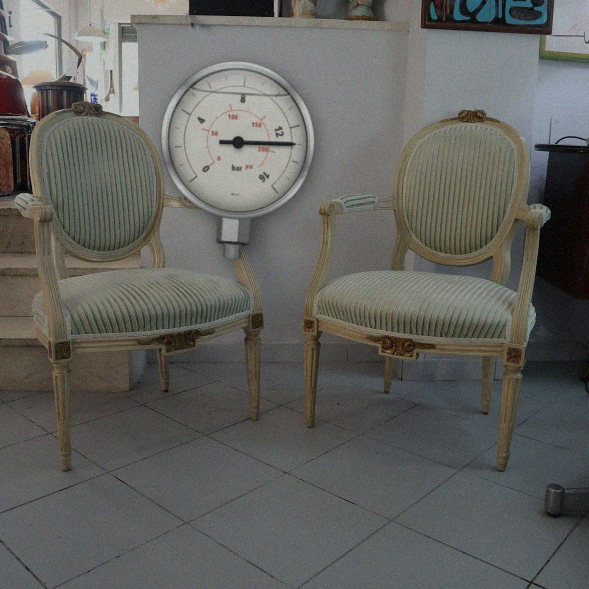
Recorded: value=13 unit=bar
